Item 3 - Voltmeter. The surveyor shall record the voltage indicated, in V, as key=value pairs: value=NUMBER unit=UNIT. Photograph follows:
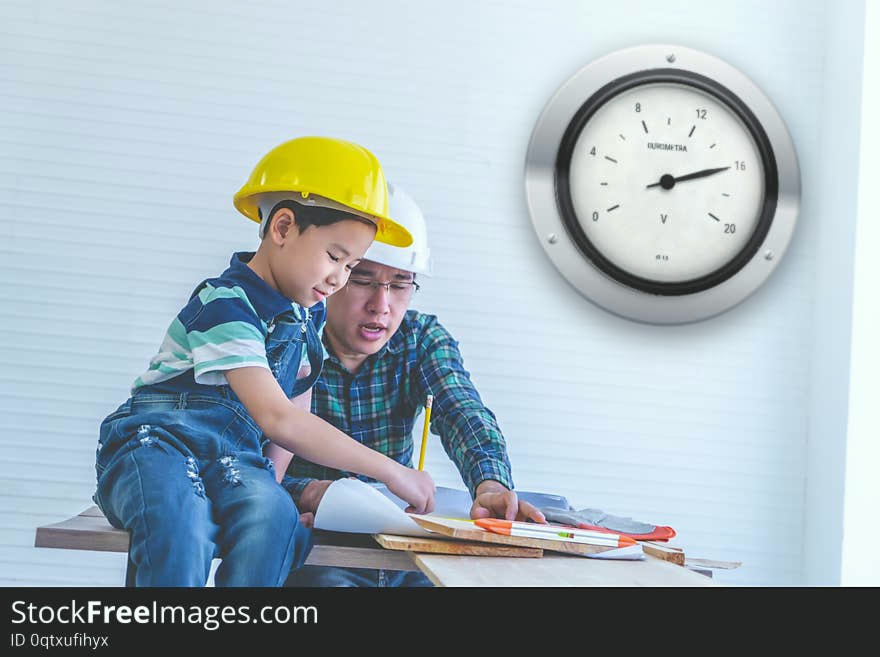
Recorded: value=16 unit=V
